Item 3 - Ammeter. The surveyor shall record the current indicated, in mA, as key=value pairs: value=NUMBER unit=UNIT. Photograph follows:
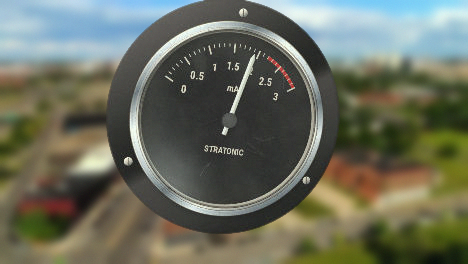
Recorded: value=1.9 unit=mA
